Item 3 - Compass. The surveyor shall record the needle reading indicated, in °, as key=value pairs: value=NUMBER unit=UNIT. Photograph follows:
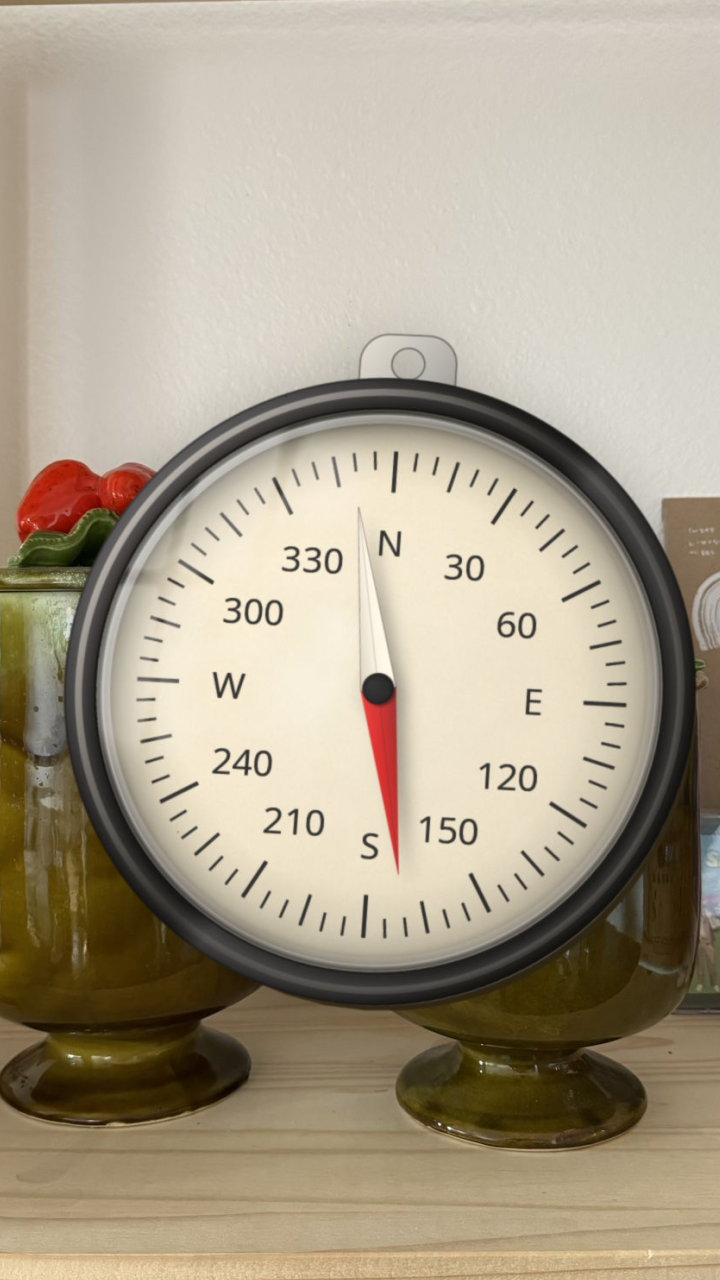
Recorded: value=170 unit=°
